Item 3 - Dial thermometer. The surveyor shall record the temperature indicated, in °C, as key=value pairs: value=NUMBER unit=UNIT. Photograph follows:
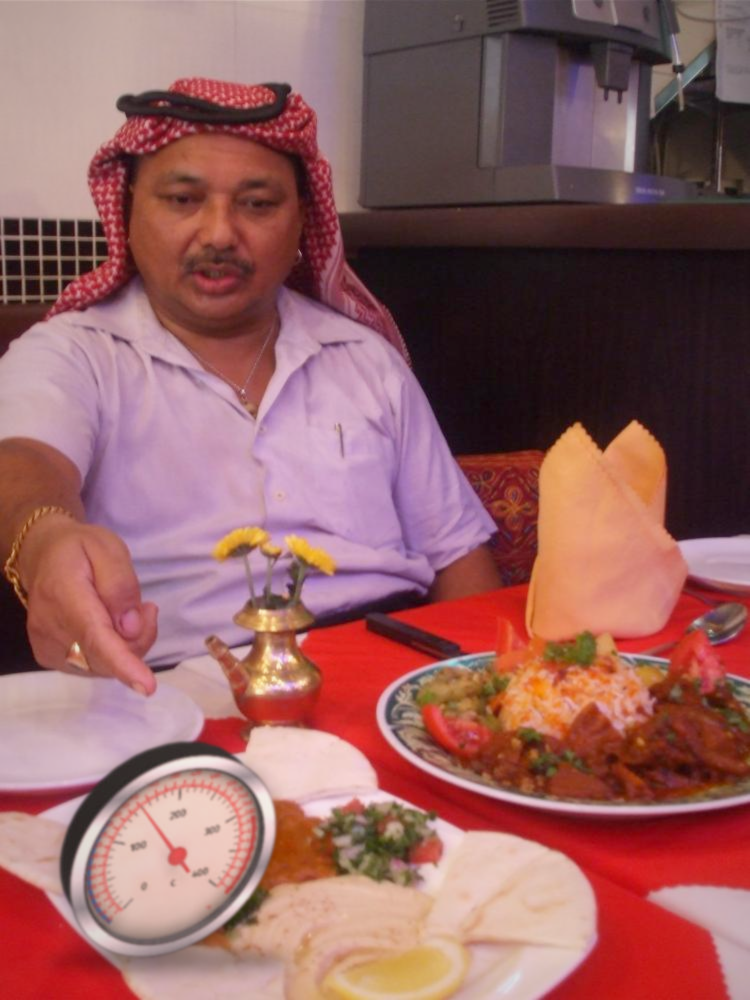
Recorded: value=150 unit=°C
